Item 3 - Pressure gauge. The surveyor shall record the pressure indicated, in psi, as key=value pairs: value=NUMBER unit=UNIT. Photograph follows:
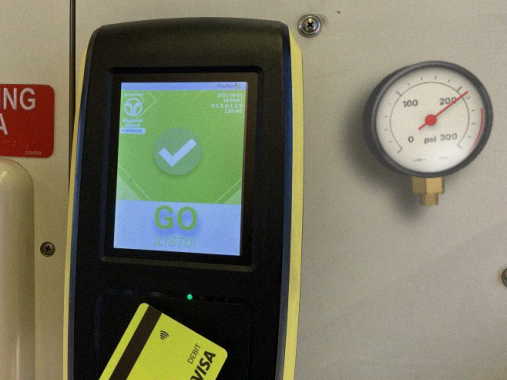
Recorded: value=210 unit=psi
